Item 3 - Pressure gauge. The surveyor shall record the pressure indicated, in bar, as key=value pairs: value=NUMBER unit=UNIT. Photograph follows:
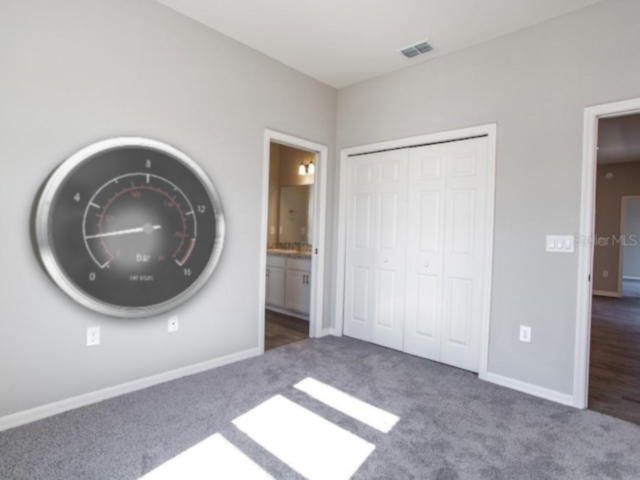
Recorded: value=2 unit=bar
